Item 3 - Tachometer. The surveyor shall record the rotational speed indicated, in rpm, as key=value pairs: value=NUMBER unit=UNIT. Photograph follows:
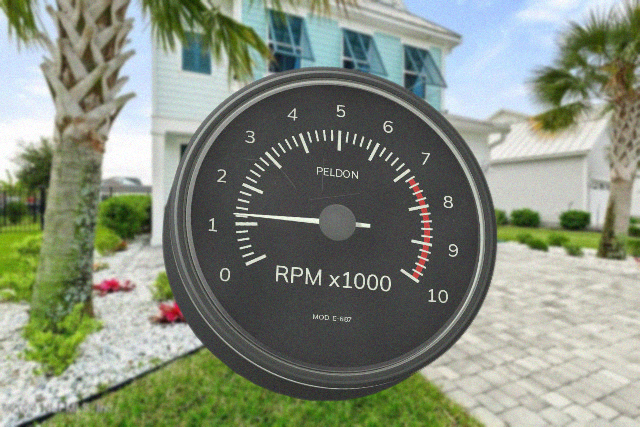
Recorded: value=1200 unit=rpm
